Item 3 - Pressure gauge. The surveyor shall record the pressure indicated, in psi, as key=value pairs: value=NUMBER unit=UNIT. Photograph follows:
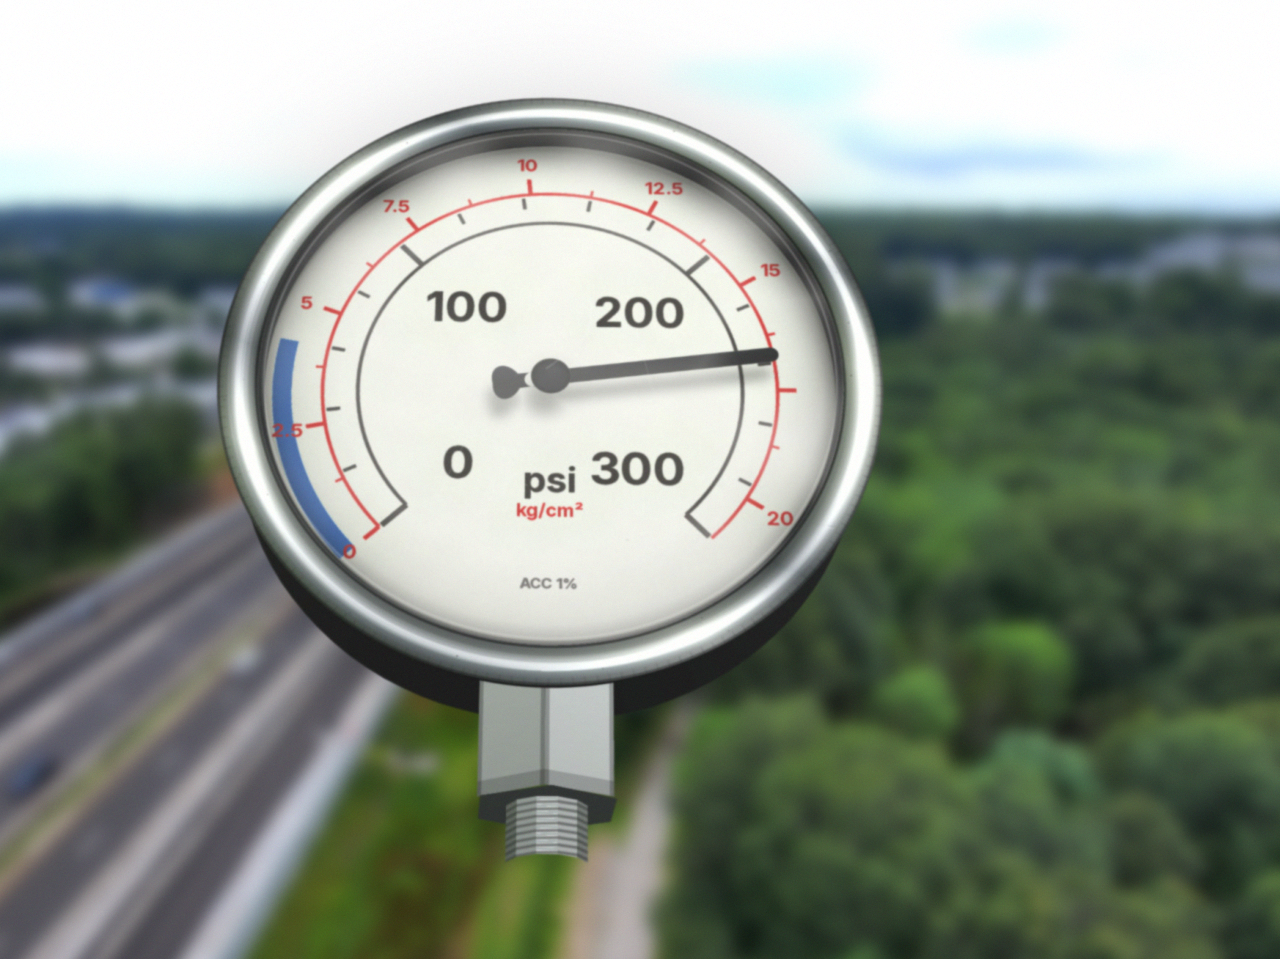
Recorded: value=240 unit=psi
